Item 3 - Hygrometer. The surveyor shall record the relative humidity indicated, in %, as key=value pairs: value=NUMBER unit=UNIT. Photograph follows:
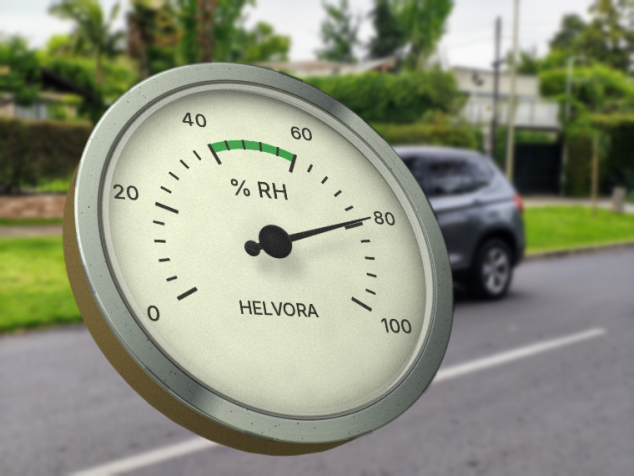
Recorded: value=80 unit=%
